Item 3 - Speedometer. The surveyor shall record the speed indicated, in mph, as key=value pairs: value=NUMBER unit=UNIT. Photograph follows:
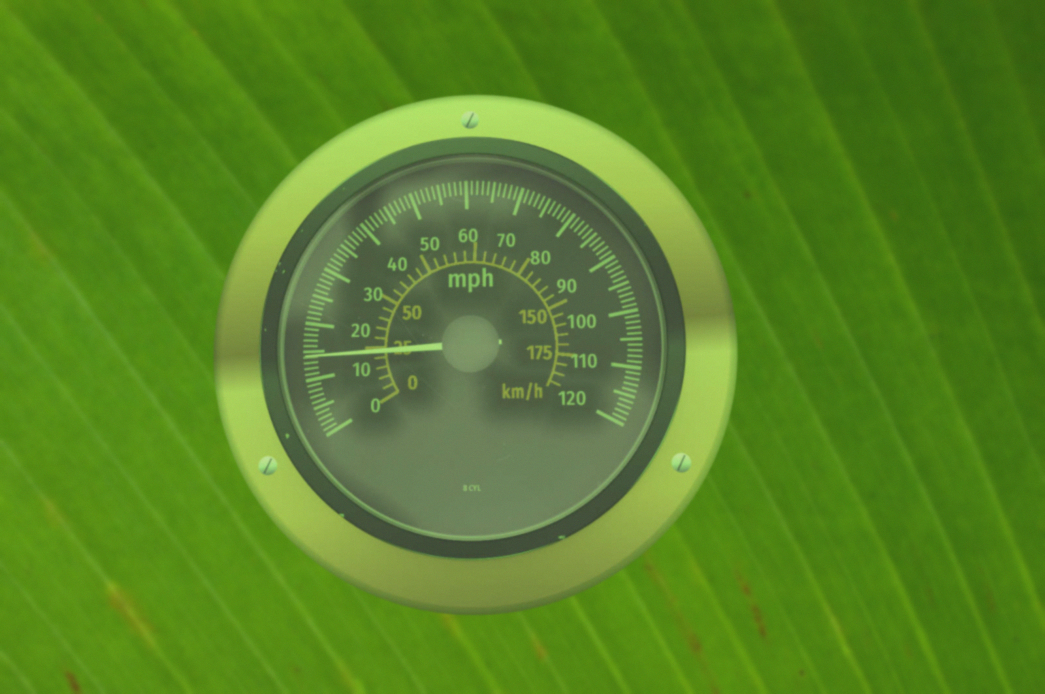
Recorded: value=14 unit=mph
